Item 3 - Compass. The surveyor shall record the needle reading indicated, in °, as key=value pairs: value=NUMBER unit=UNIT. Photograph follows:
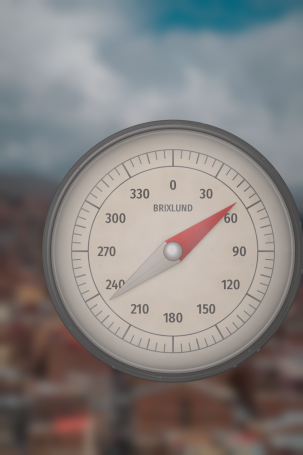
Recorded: value=52.5 unit=°
